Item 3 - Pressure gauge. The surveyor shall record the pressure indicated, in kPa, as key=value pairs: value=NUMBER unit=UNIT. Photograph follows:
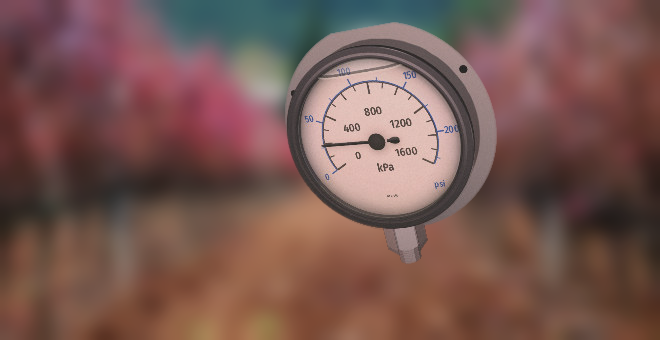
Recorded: value=200 unit=kPa
